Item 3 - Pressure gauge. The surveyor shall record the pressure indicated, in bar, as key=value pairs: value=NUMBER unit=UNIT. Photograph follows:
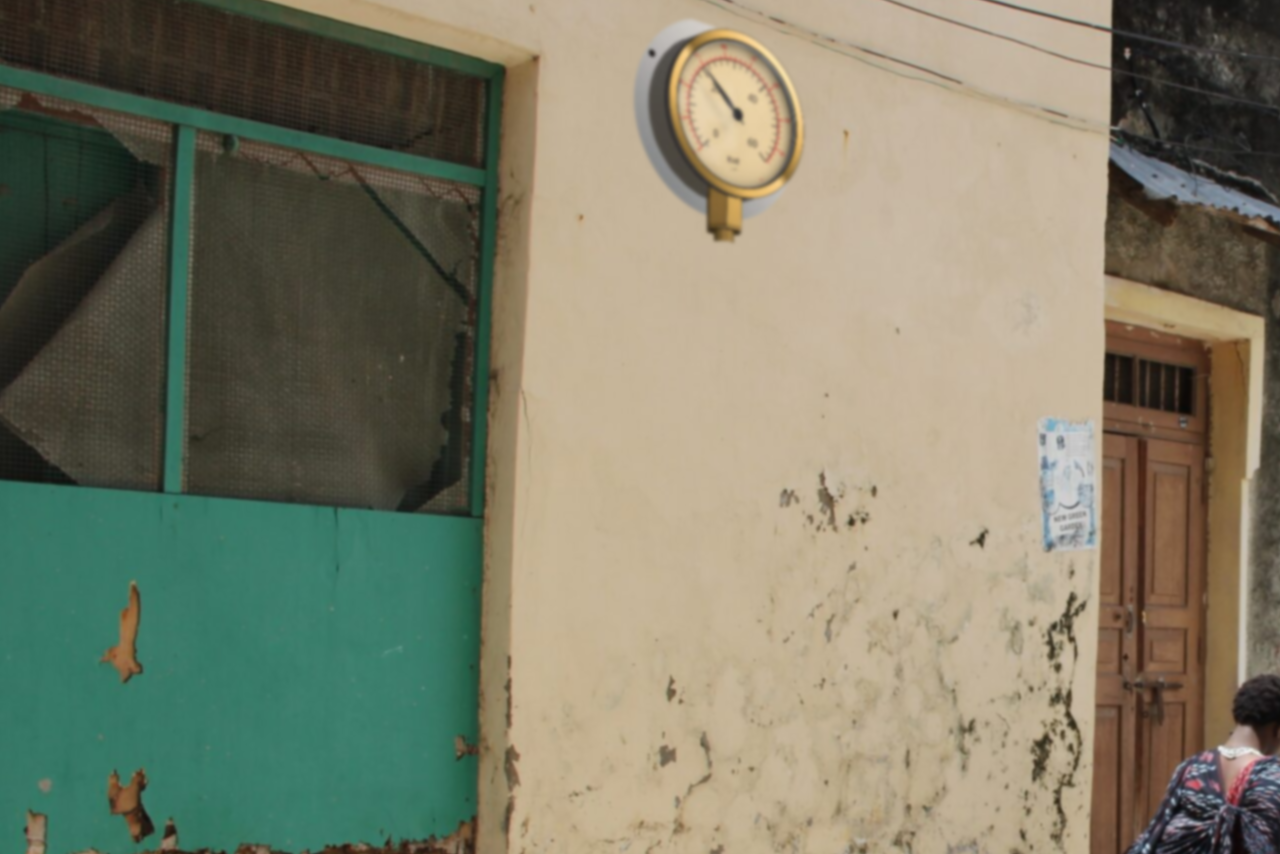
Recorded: value=20 unit=bar
